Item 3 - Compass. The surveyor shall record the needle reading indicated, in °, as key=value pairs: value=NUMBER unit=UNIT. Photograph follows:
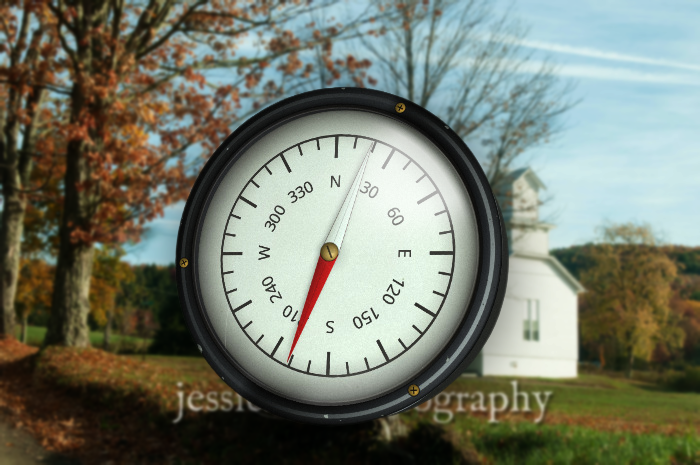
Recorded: value=200 unit=°
